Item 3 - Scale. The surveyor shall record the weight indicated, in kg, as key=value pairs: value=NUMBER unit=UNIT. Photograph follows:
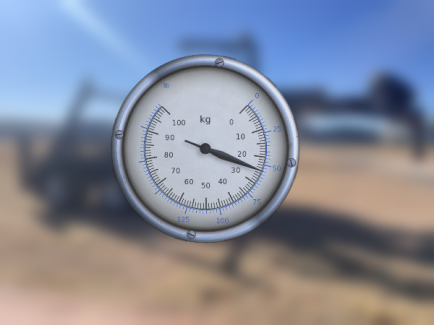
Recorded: value=25 unit=kg
